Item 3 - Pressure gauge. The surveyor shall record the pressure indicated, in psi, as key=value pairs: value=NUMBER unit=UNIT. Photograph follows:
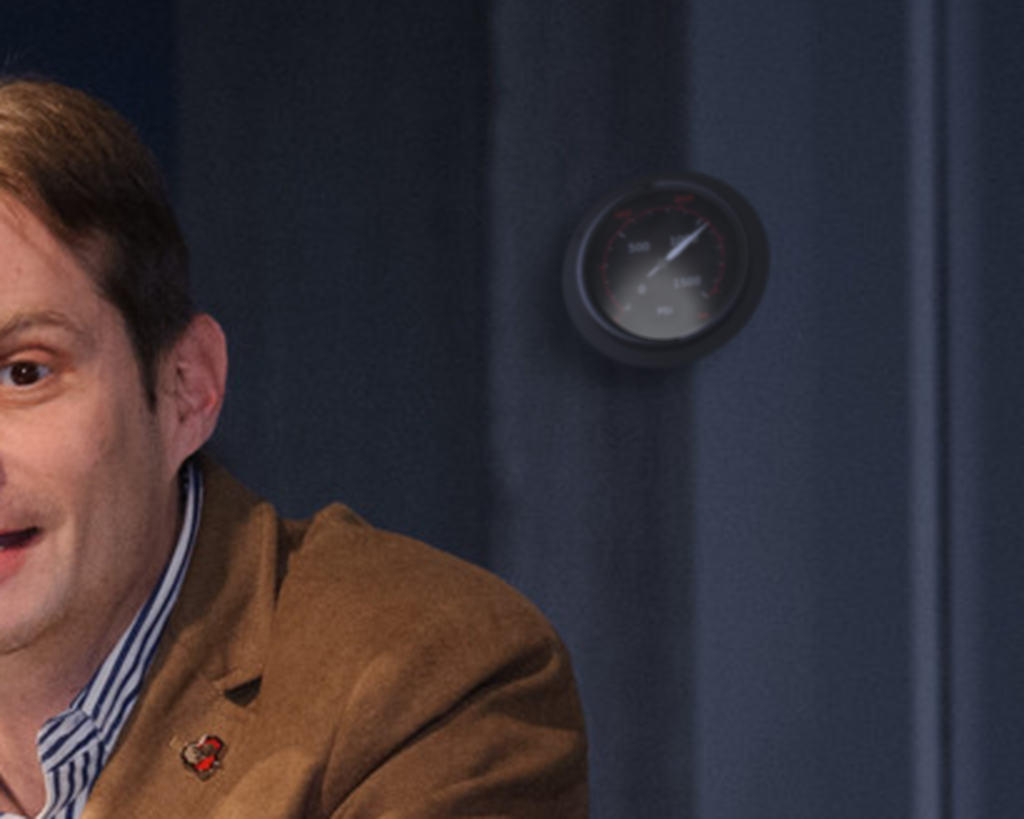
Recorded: value=1050 unit=psi
